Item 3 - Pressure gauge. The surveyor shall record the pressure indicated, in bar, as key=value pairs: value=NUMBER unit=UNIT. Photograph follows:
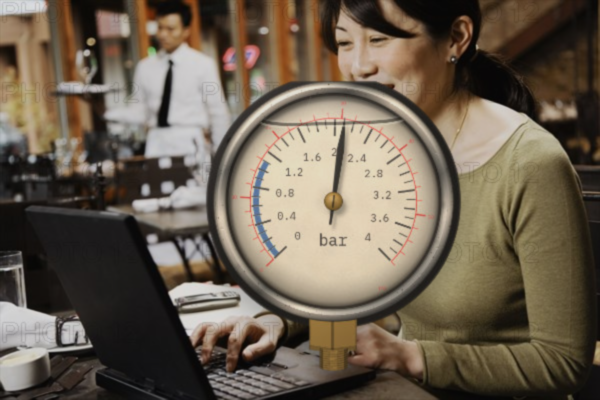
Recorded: value=2.1 unit=bar
